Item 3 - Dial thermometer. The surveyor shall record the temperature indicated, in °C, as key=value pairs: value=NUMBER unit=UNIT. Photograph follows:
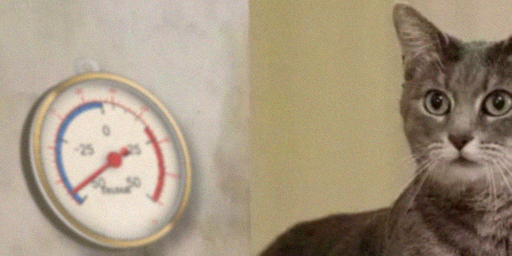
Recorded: value=-45 unit=°C
